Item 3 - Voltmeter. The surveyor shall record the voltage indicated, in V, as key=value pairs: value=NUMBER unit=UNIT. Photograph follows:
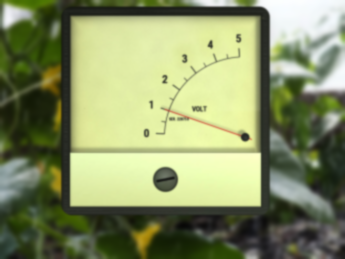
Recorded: value=1 unit=V
